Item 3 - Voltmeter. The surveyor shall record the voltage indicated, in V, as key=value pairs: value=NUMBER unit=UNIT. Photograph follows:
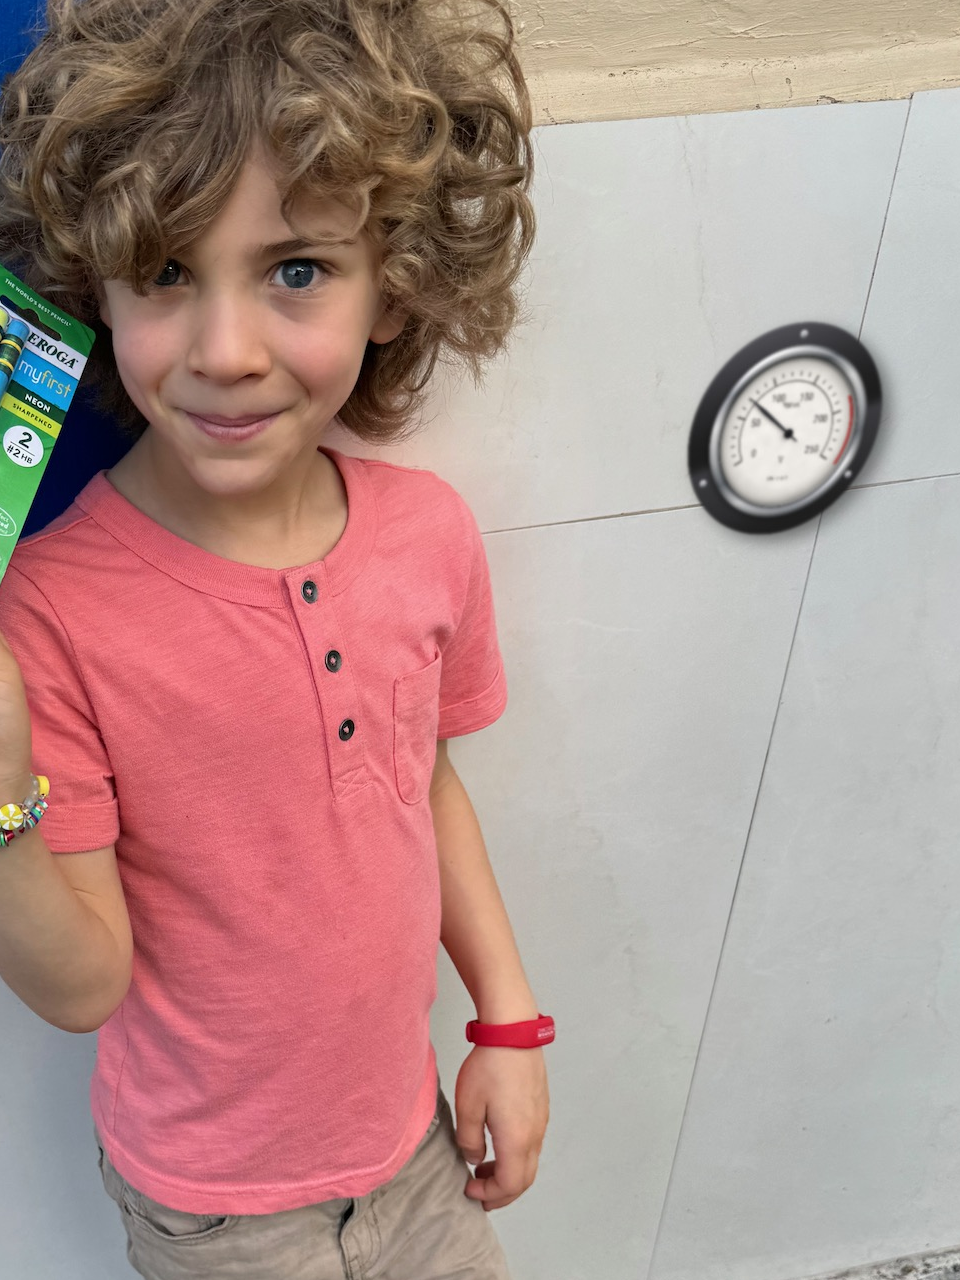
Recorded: value=70 unit=V
